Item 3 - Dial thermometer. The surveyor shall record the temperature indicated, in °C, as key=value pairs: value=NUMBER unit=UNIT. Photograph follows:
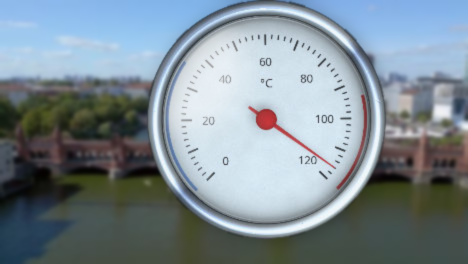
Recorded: value=116 unit=°C
